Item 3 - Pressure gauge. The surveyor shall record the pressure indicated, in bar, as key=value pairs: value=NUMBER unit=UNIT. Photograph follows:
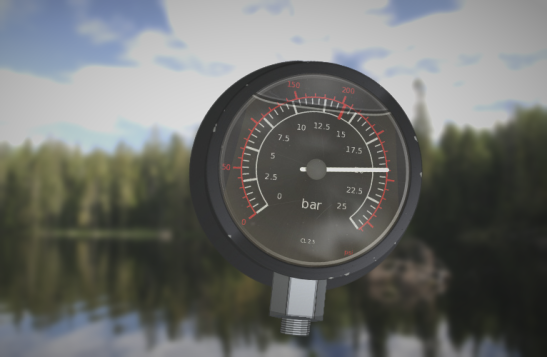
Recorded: value=20 unit=bar
